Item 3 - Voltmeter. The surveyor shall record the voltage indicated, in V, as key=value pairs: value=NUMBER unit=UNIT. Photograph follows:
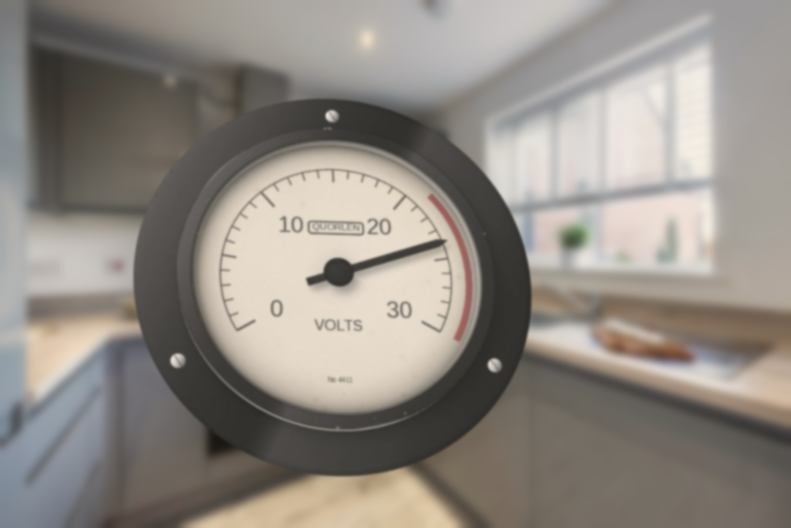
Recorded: value=24 unit=V
